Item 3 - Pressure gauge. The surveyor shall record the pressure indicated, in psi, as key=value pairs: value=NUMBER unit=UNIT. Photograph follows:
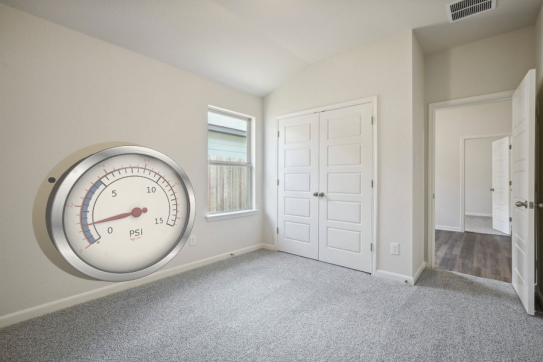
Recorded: value=1.5 unit=psi
